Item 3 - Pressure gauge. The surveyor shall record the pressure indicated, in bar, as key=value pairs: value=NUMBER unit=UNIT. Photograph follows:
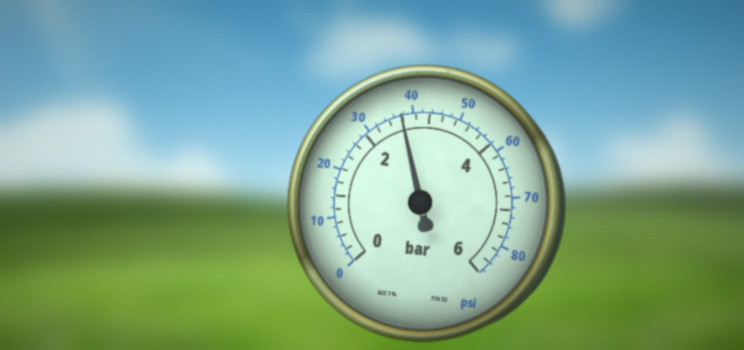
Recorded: value=2.6 unit=bar
